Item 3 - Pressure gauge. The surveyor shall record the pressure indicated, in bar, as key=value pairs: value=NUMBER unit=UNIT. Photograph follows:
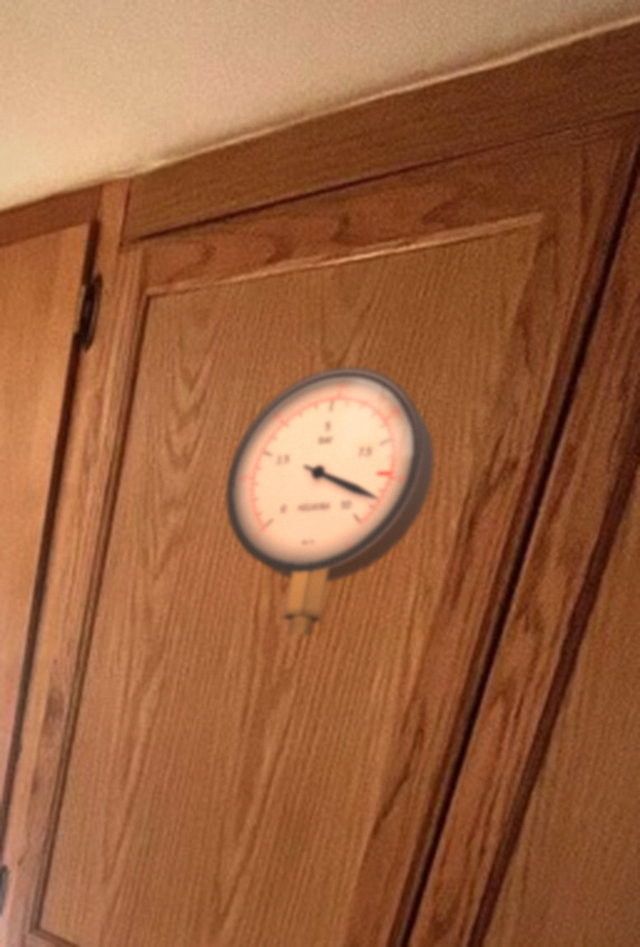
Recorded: value=9.25 unit=bar
